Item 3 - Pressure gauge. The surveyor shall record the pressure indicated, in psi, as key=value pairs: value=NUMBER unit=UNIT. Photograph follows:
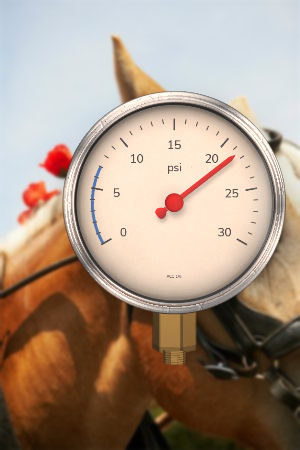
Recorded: value=21.5 unit=psi
